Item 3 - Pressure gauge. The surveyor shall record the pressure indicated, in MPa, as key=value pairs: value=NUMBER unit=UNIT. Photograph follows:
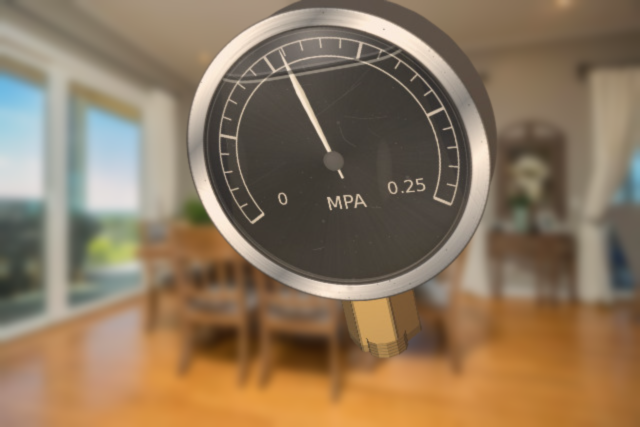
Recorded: value=0.11 unit=MPa
